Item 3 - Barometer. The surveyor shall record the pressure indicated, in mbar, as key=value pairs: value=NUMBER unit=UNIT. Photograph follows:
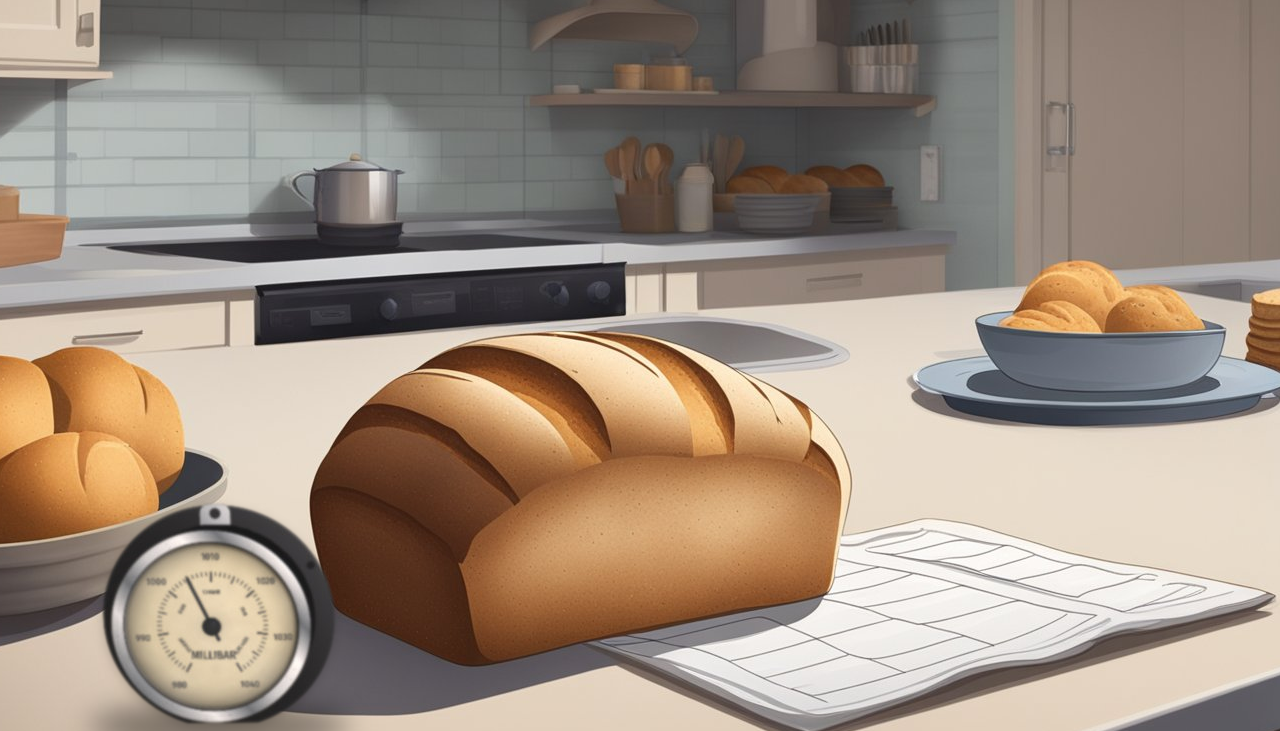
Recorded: value=1005 unit=mbar
